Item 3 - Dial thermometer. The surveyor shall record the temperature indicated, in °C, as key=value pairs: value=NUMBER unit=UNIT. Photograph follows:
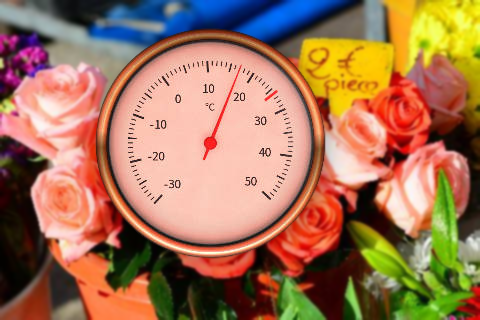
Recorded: value=17 unit=°C
